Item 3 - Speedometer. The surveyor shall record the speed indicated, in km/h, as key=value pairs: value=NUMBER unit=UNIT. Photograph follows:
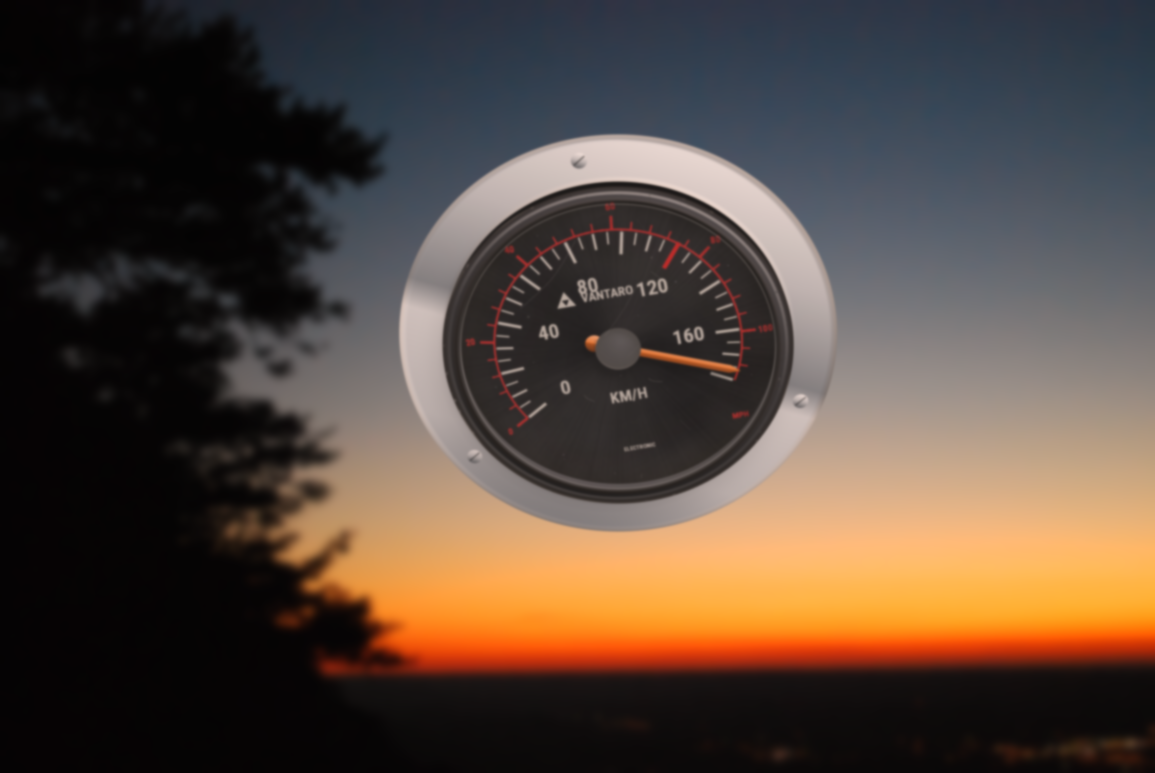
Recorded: value=175 unit=km/h
